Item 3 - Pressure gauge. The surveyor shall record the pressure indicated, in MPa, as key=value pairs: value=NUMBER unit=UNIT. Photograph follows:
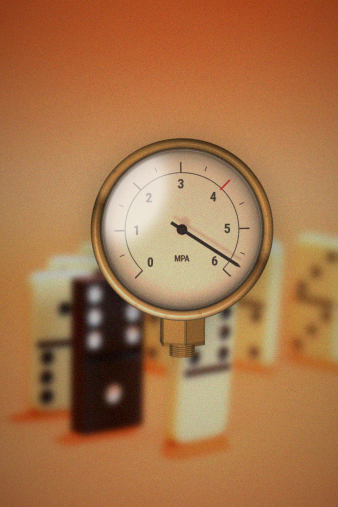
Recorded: value=5.75 unit=MPa
